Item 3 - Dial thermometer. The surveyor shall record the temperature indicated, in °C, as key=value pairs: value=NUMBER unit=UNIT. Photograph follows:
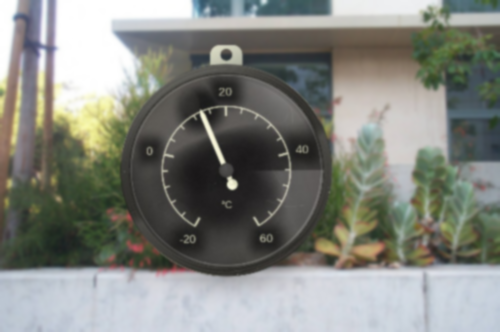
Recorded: value=14 unit=°C
